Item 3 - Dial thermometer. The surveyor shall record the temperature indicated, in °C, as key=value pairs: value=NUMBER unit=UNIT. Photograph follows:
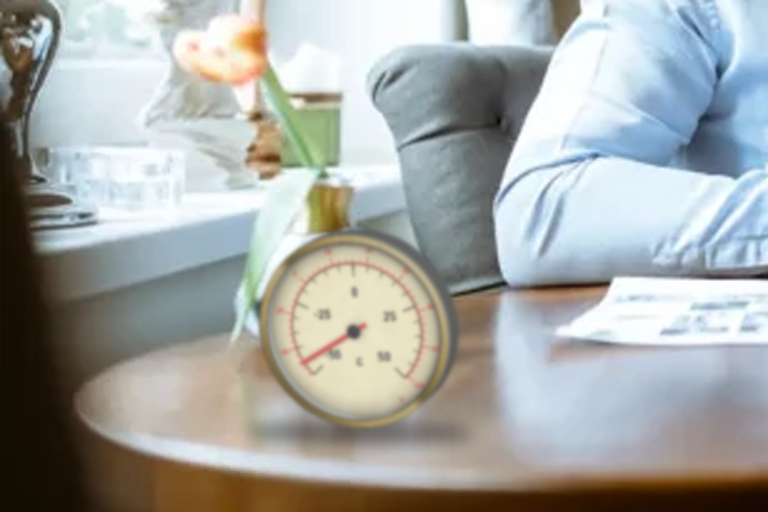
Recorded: value=-45 unit=°C
